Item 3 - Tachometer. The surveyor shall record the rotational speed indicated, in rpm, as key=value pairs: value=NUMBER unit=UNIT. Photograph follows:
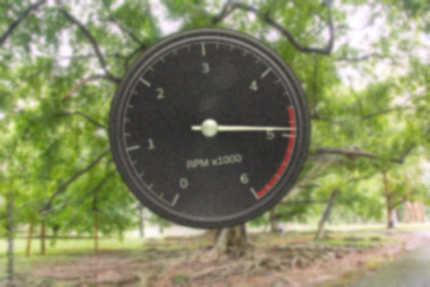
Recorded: value=4900 unit=rpm
